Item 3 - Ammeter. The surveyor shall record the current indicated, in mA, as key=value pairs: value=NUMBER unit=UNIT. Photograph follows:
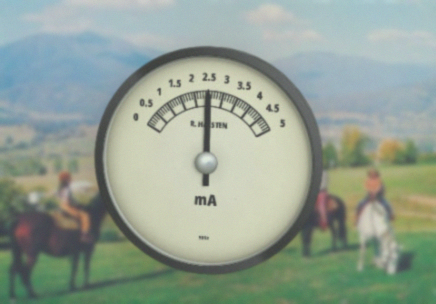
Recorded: value=2.5 unit=mA
